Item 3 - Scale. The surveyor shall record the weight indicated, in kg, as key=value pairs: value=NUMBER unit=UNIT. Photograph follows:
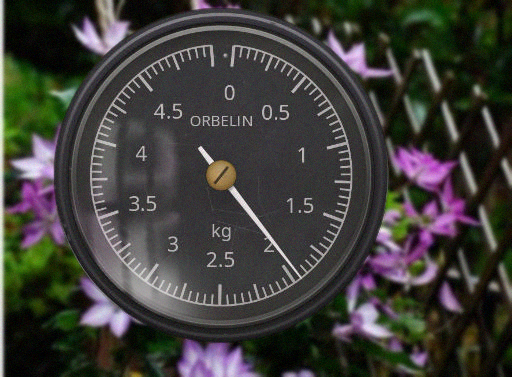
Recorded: value=1.95 unit=kg
